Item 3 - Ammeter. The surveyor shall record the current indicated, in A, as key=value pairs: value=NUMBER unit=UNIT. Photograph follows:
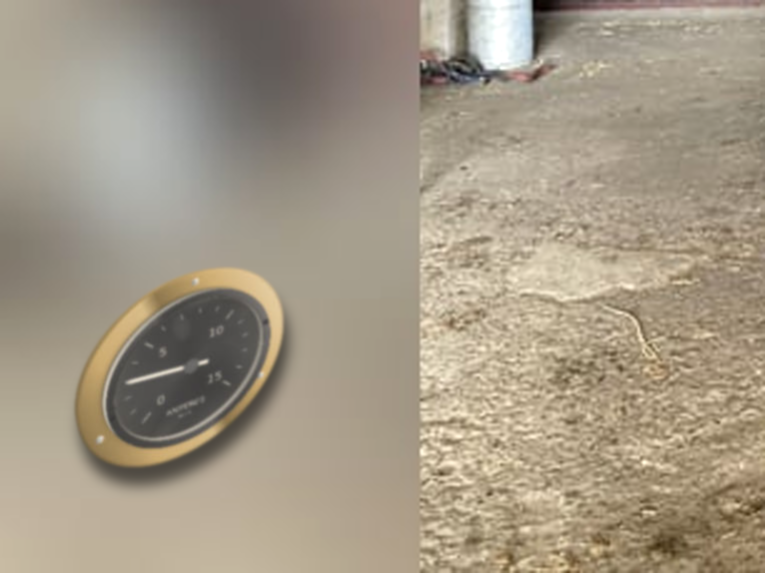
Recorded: value=3 unit=A
